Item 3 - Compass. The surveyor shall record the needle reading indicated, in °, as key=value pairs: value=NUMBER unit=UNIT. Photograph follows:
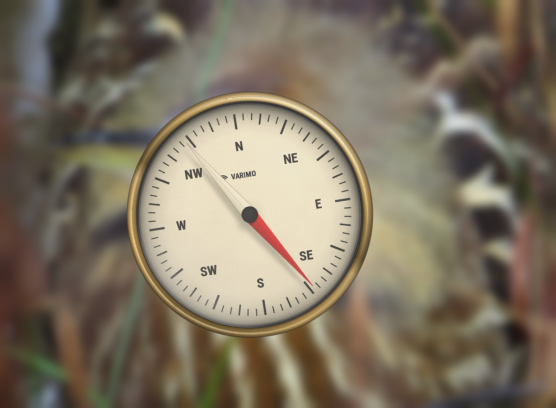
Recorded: value=147.5 unit=°
